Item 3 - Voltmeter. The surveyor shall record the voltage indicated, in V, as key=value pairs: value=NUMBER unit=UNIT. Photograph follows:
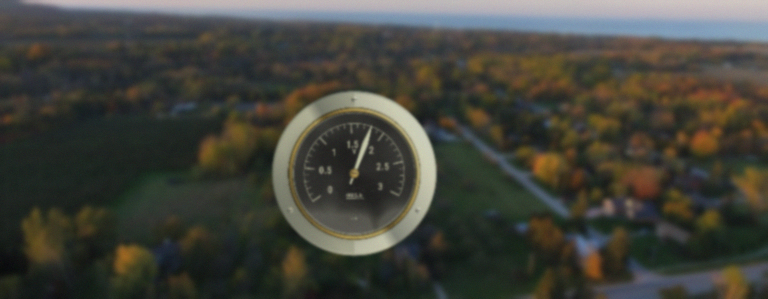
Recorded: value=1.8 unit=V
